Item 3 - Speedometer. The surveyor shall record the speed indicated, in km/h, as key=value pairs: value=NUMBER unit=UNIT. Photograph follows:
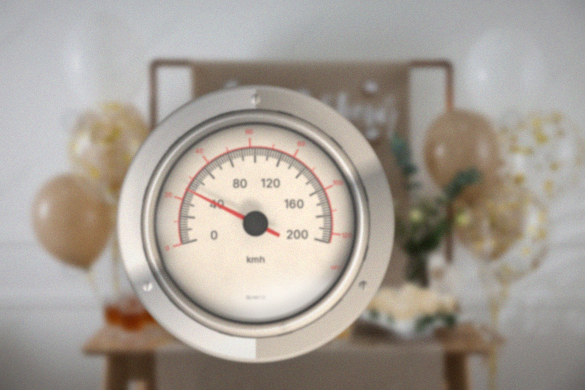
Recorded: value=40 unit=km/h
